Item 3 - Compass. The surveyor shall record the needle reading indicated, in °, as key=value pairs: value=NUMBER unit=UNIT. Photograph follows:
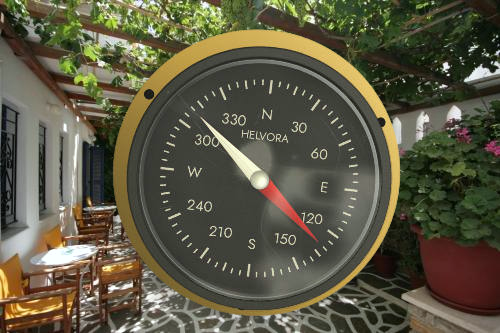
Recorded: value=130 unit=°
